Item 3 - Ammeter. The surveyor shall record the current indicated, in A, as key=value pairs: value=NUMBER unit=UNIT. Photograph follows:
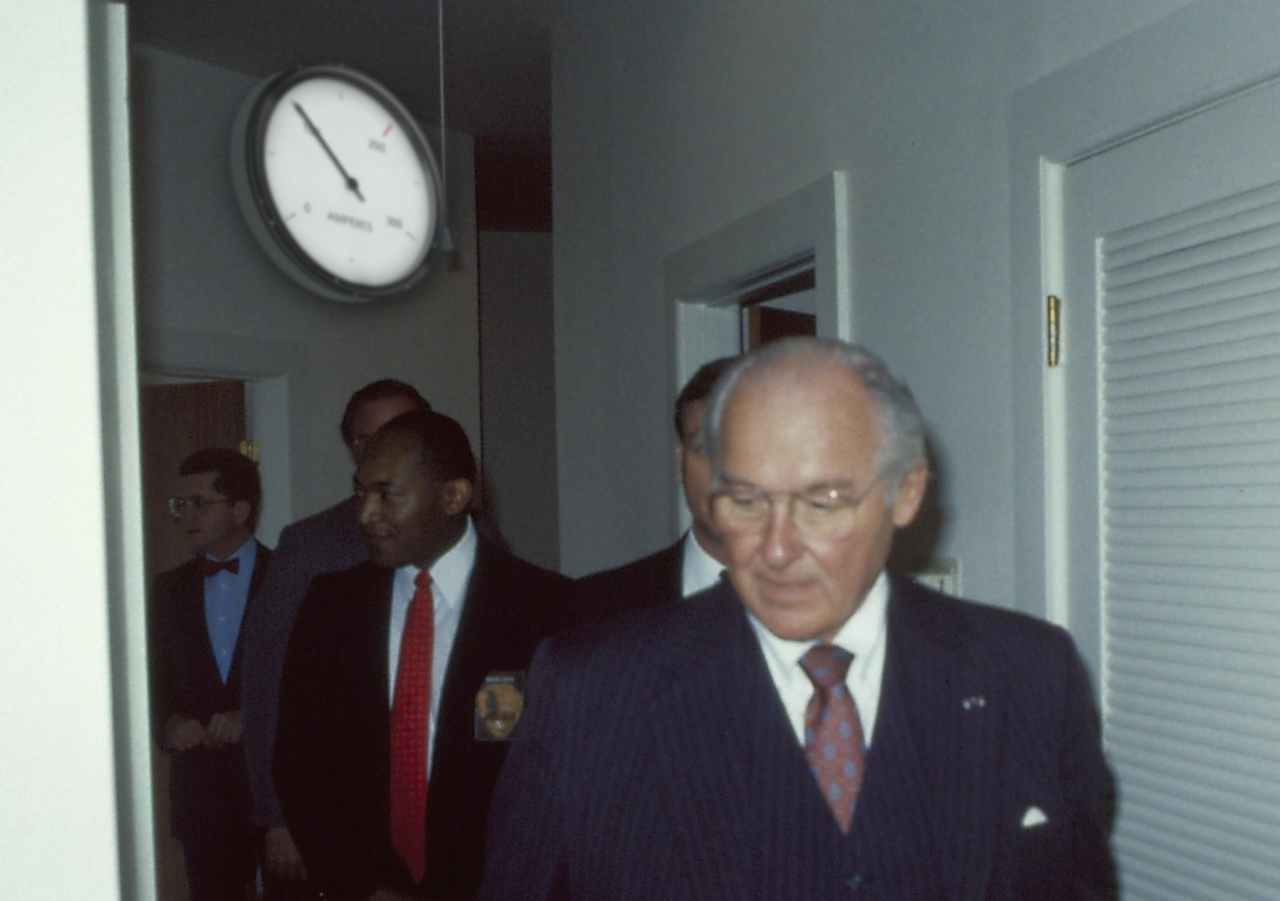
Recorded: value=100 unit=A
